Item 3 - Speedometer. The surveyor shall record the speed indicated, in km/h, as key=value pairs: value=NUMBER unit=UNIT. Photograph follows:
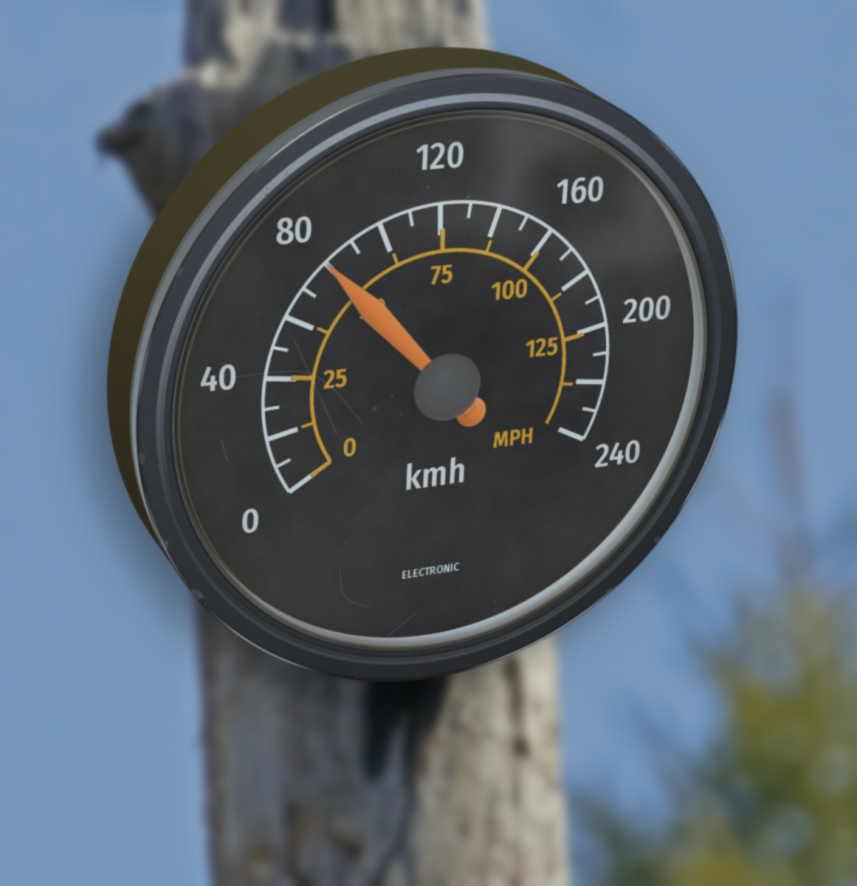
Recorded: value=80 unit=km/h
